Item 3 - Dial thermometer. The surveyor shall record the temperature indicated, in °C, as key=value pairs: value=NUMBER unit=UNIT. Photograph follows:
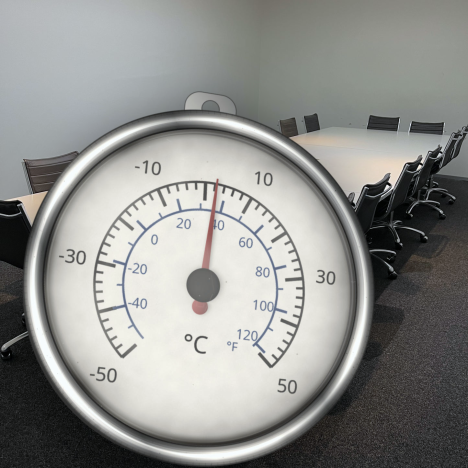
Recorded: value=2 unit=°C
